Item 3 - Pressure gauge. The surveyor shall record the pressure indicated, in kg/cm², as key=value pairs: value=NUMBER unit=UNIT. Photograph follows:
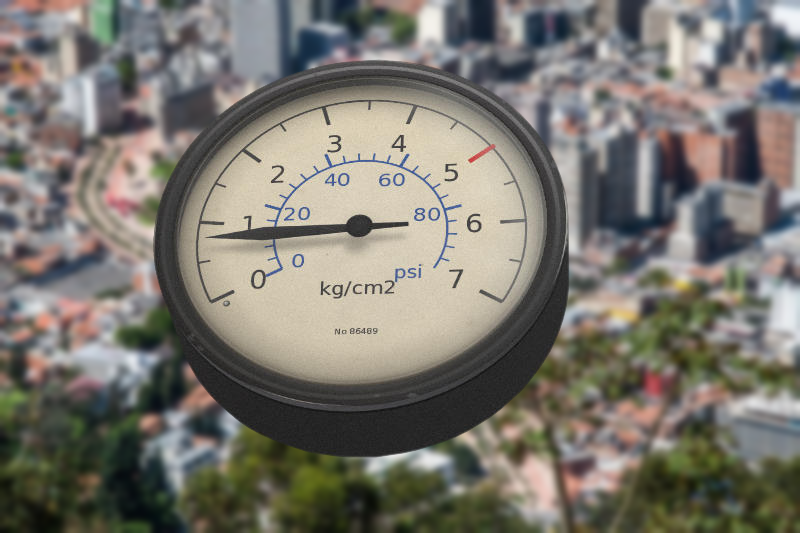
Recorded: value=0.75 unit=kg/cm²
